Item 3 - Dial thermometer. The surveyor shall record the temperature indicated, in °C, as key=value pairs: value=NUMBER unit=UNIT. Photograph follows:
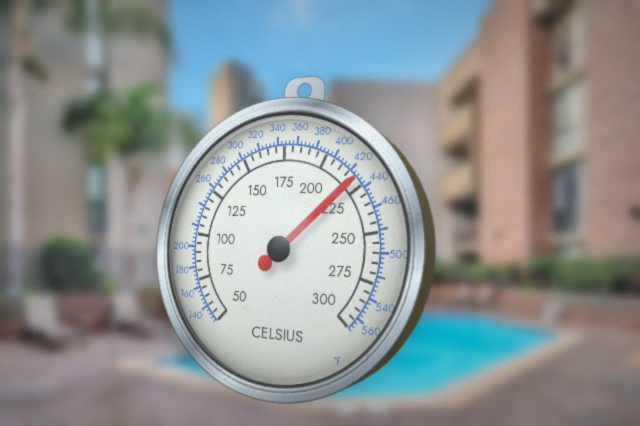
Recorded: value=220 unit=°C
